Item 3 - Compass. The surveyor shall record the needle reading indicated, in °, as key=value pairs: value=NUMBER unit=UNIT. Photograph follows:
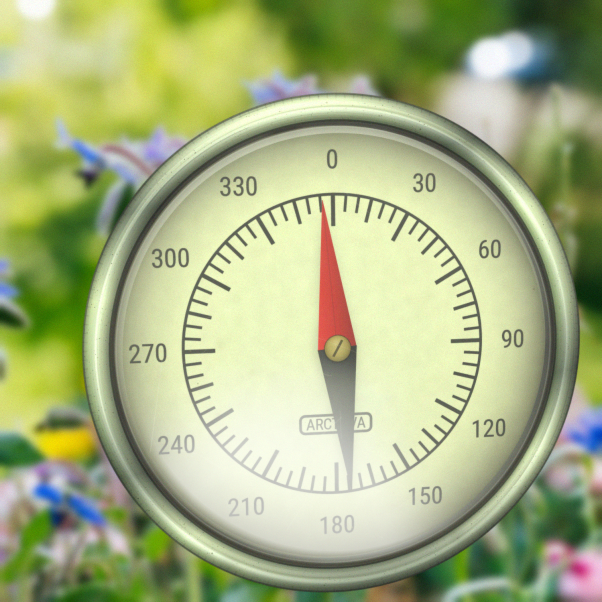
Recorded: value=355 unit=°
